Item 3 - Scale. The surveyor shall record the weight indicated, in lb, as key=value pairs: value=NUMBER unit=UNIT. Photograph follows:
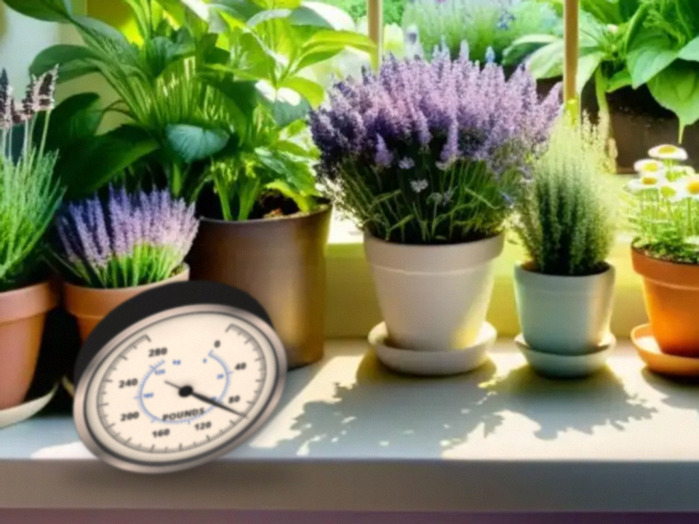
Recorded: value=90 unit=lb
